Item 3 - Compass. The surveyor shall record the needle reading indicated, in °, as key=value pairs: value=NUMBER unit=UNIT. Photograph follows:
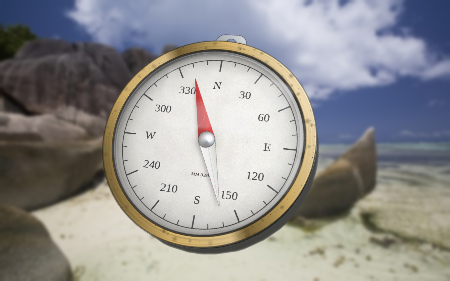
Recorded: value=340 unit=°
